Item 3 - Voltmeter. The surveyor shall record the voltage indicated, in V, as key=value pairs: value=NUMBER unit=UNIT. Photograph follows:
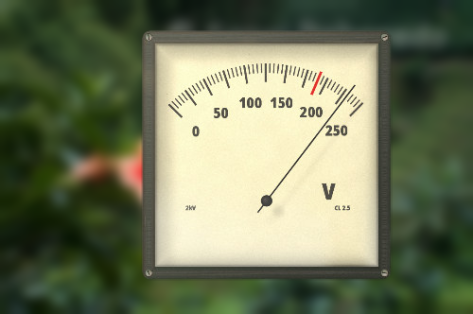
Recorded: value=230 unit=V
